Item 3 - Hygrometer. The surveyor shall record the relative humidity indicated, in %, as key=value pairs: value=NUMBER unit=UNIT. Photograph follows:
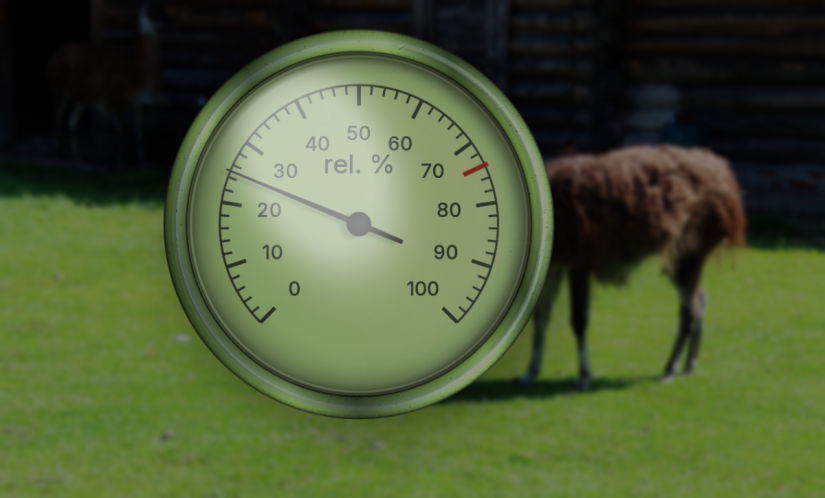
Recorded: value=25 unit=%
